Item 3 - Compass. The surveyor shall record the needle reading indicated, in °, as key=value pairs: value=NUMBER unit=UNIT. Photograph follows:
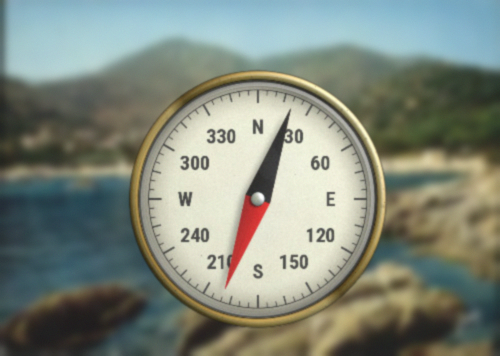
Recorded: value=200 unit=°
